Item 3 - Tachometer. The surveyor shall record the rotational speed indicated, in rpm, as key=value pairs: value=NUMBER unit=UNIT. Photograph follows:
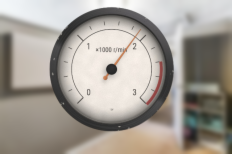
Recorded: value=1900 unit=rpm
